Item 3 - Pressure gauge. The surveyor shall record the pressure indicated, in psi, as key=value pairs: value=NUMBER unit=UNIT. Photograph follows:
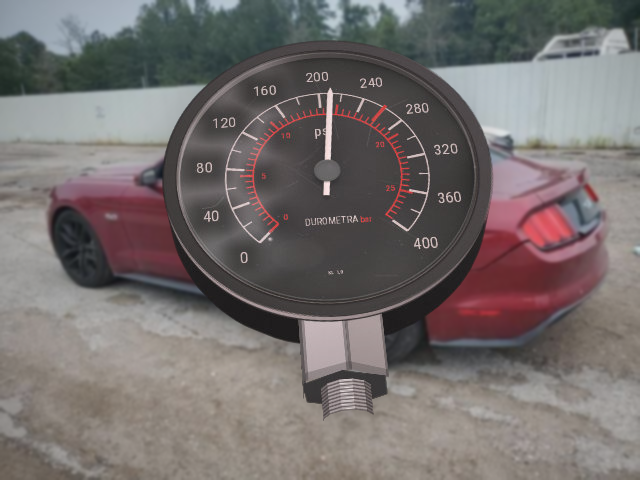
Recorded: value=210 unit=psi
